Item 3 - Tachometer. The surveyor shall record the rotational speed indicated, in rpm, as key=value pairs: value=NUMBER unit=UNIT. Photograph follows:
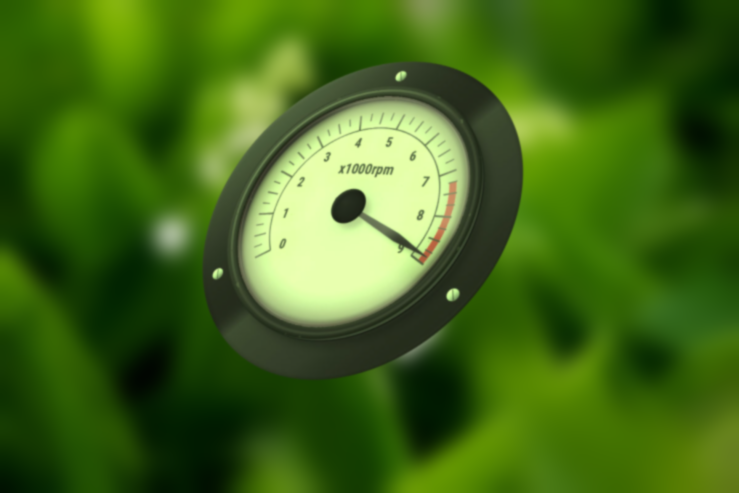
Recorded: value=8875 unit=rpm
